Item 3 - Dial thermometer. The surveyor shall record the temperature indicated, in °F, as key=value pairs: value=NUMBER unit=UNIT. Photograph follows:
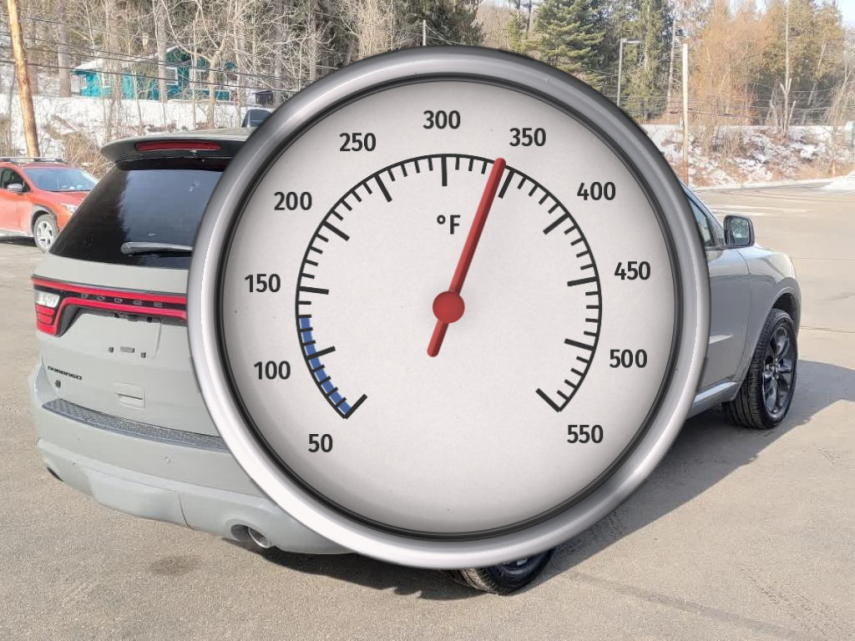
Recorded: value=340 unit=°F
